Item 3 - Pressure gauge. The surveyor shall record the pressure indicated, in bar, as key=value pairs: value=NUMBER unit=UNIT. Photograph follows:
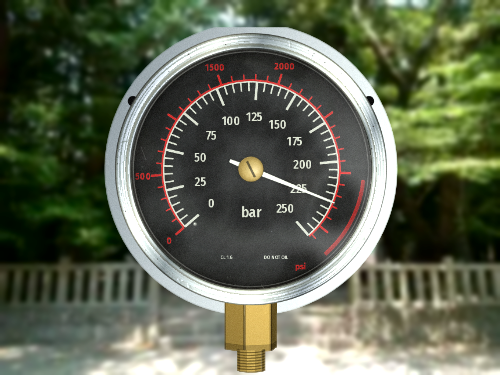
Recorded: value=225 unit=bar
